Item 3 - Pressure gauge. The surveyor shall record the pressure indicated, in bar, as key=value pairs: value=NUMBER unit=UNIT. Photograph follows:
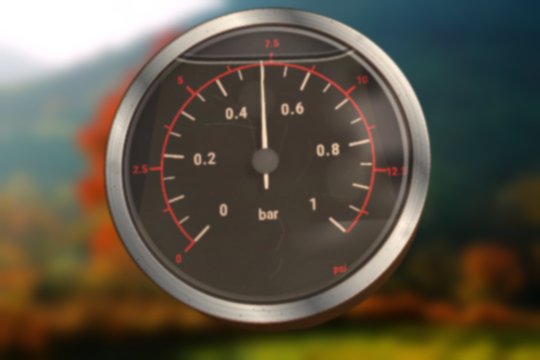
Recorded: value=0.5 unit=bar
